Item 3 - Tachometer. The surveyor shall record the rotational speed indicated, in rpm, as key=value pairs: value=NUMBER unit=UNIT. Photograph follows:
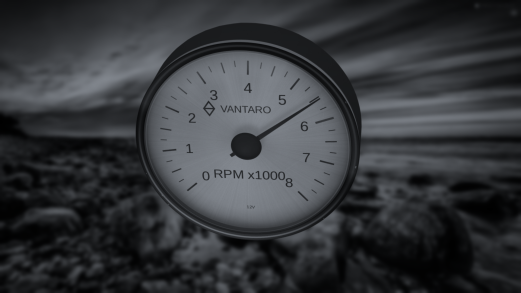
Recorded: value=5500 unit=rpm
